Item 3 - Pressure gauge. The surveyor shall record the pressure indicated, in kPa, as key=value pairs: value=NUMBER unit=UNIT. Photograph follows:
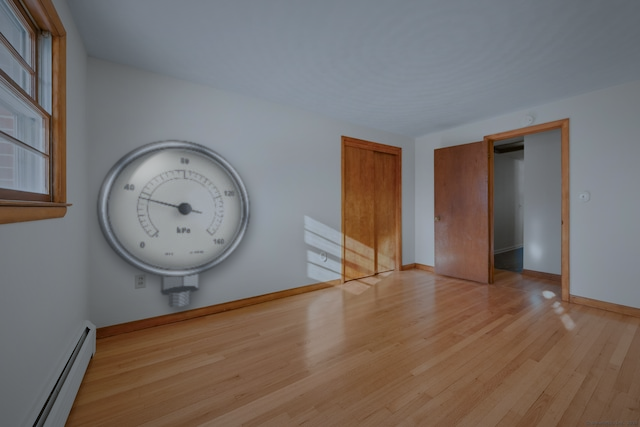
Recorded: value=35 unit=kPa
